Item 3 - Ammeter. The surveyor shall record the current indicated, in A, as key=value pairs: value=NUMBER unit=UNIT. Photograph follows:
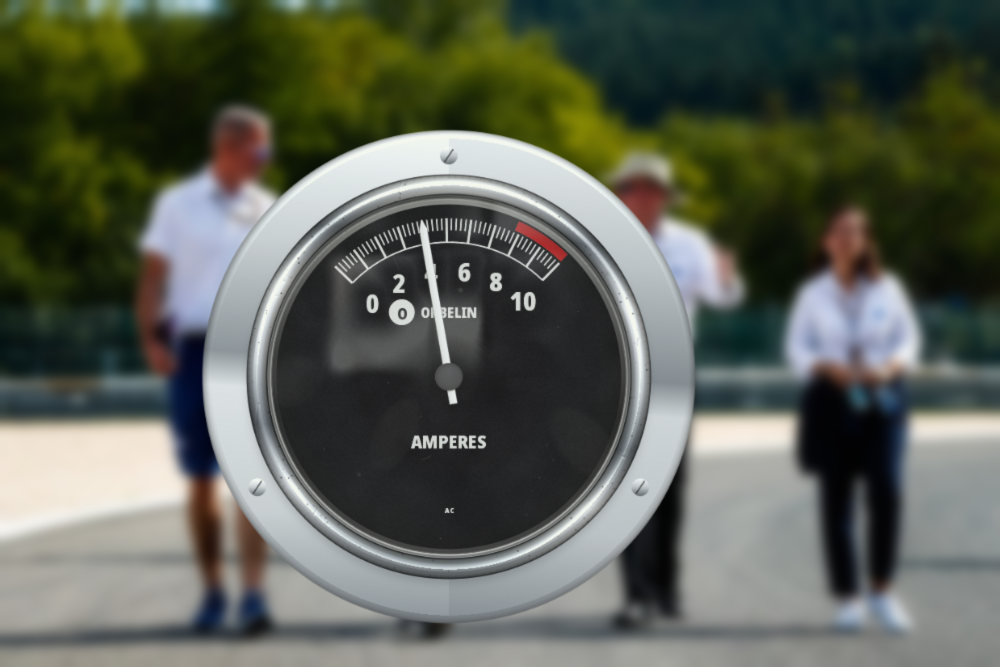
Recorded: value=4 unit=A
